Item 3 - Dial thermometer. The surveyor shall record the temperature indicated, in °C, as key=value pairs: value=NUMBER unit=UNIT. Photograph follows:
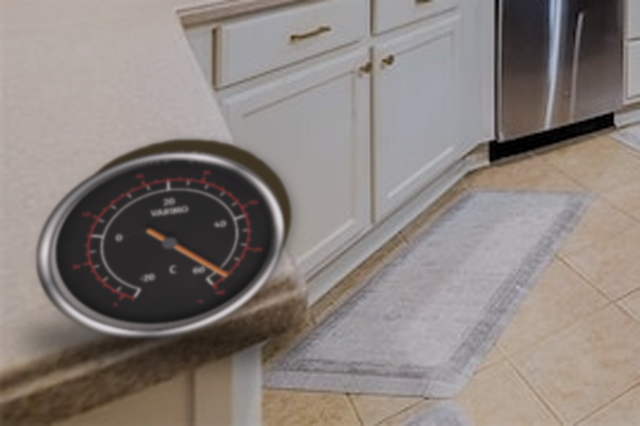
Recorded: value=56 unit=°C
